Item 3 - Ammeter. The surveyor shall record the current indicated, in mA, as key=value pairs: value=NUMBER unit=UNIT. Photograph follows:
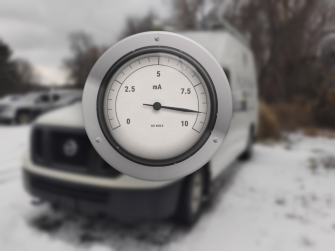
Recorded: value=9 unit=mA
